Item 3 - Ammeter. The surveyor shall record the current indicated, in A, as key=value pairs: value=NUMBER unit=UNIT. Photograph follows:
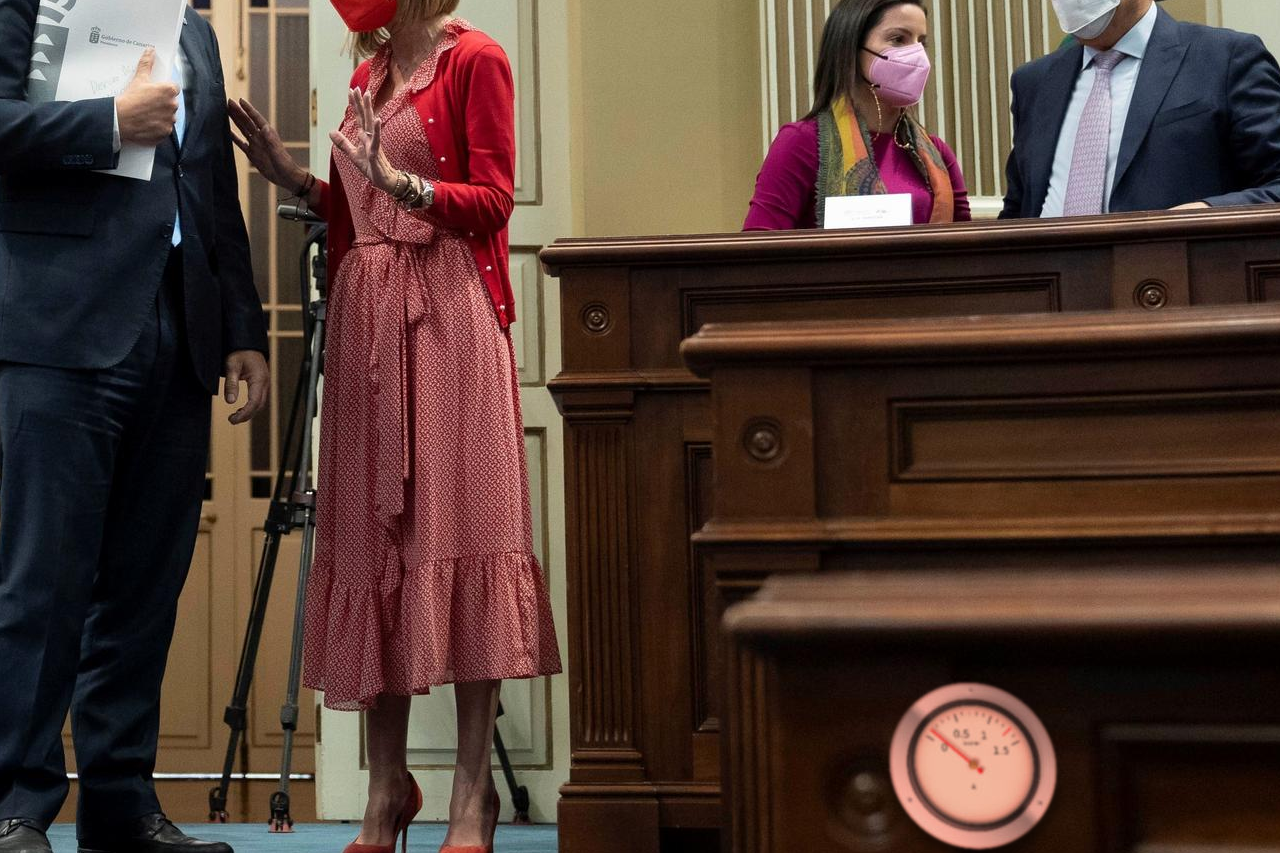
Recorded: value=0.1 unit=A
